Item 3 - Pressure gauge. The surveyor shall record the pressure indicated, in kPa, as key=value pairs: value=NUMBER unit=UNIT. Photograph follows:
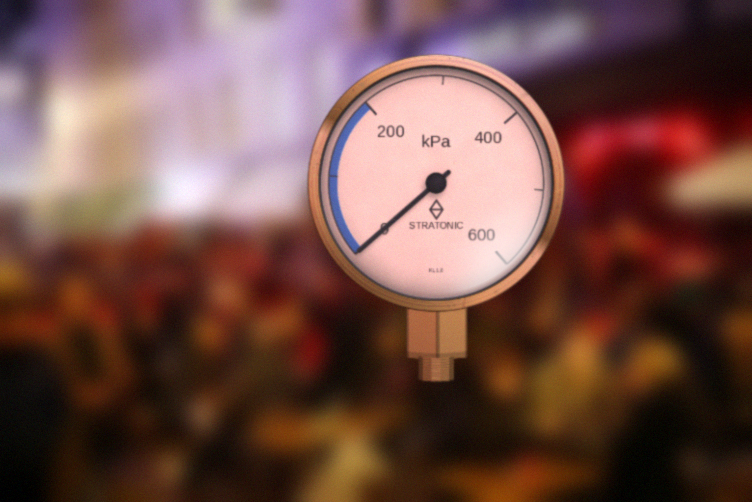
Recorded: value=0 unit=kPa
